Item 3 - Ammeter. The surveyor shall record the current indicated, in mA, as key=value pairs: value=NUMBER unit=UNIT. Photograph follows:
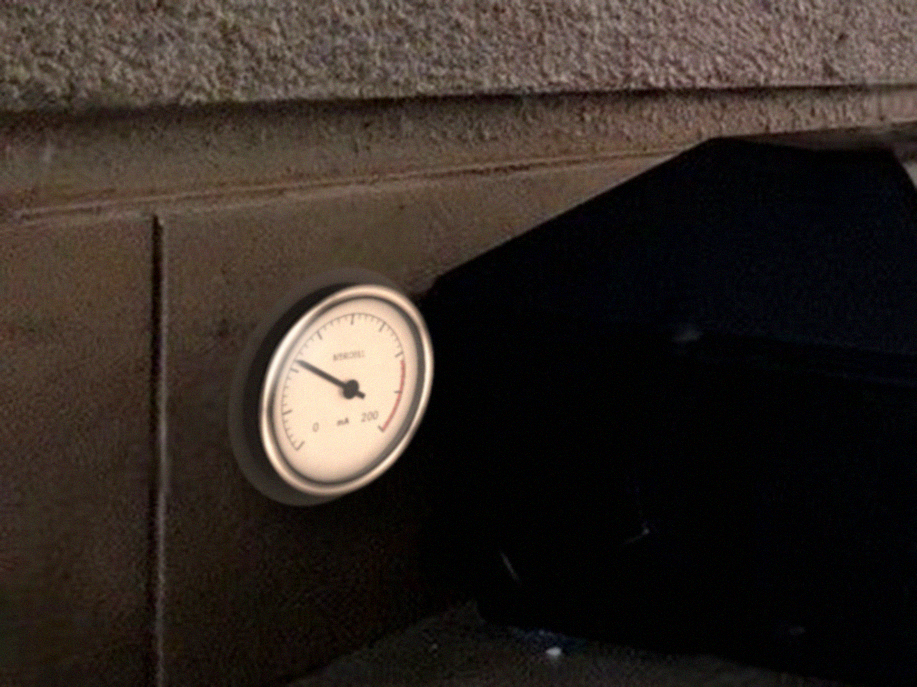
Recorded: value=55 unit=mA
